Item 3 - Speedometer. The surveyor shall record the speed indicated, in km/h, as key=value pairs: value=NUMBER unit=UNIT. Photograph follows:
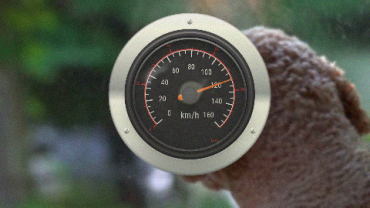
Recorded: value=120 unit=km/h
